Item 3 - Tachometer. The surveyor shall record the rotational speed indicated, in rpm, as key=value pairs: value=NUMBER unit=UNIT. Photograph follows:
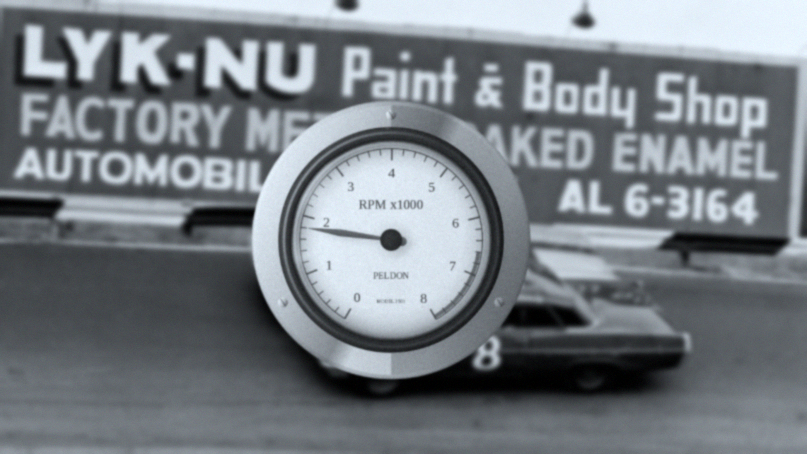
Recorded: value=1800 unit=rpm
